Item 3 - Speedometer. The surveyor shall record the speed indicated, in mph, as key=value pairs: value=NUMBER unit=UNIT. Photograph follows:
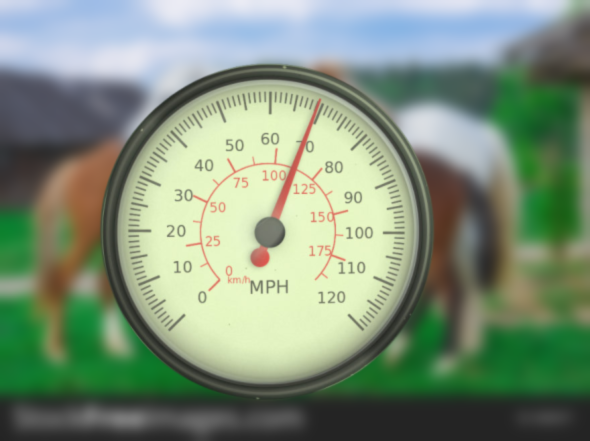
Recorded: value=69 unit=mph
